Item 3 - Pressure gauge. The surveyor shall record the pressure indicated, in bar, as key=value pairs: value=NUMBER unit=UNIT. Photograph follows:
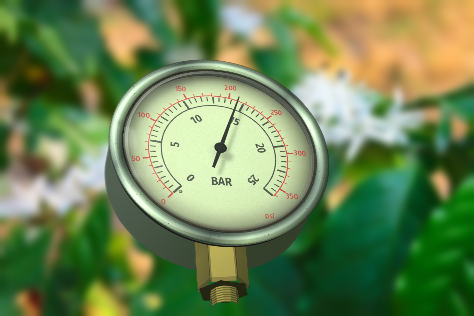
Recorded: value=14.5 unit=bar
